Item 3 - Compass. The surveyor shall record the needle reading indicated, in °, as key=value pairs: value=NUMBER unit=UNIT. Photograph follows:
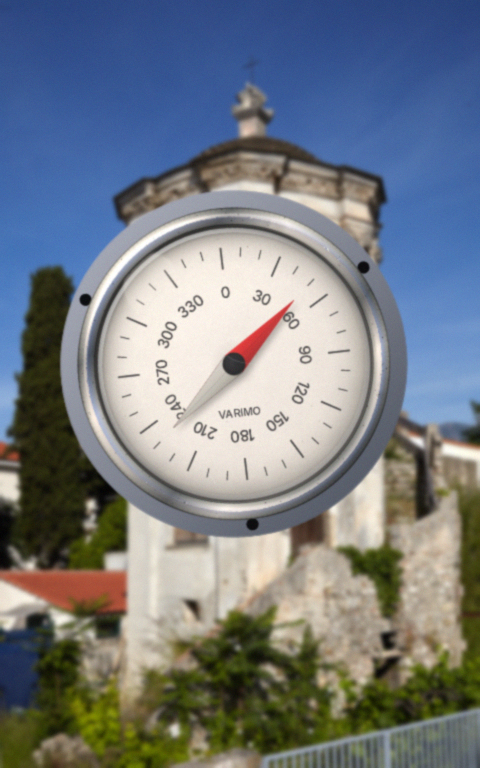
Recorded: value=50 unit=°
